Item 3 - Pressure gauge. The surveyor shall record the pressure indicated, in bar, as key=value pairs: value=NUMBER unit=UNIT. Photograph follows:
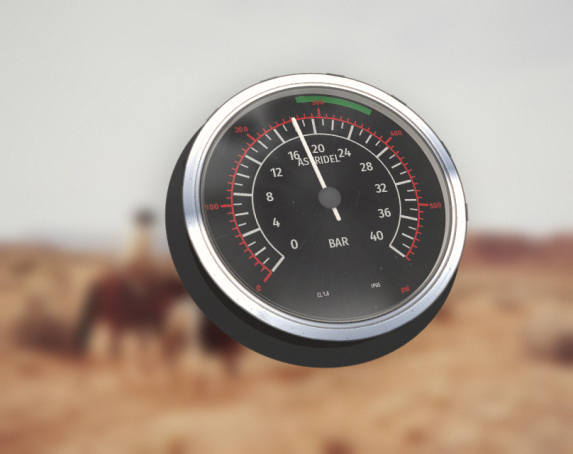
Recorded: value=18 unit=bar
